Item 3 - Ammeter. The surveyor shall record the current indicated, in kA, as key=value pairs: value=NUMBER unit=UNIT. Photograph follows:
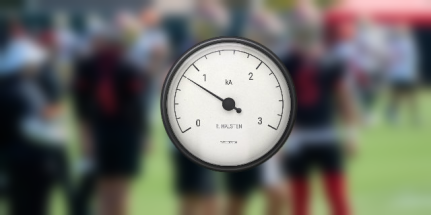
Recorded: value=0.8 unit=kA
